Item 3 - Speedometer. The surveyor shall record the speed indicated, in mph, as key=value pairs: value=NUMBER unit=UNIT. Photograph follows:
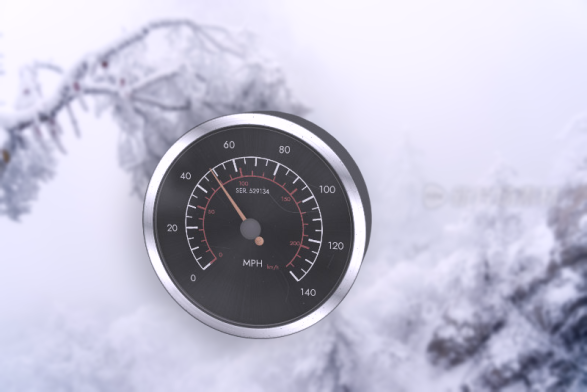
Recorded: value=50 unit=mph
